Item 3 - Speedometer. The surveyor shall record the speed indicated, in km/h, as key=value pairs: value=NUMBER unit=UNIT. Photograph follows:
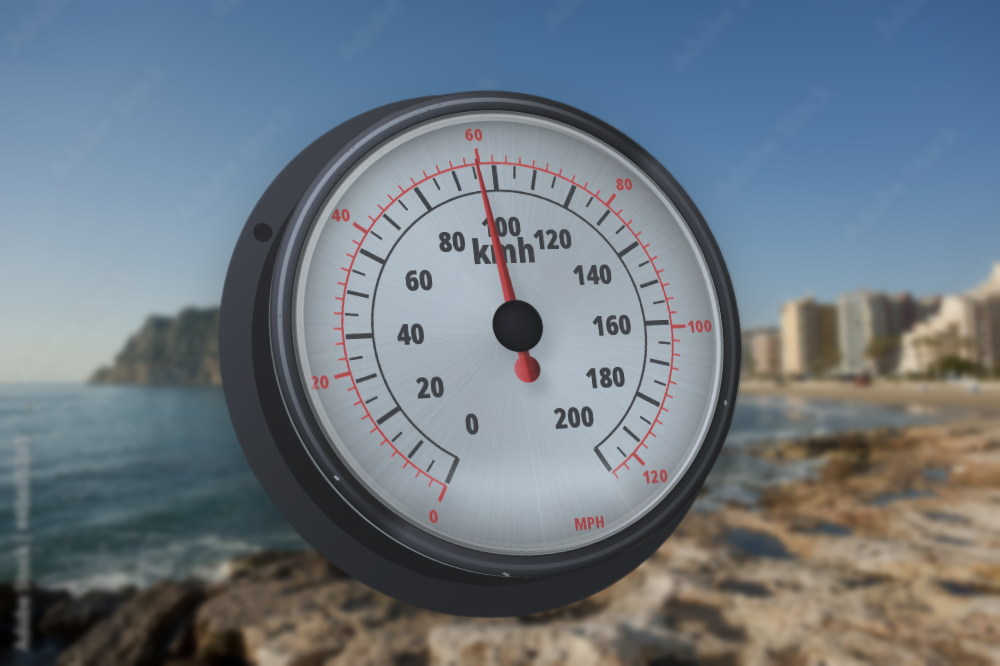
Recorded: value=95 unit=km/h
